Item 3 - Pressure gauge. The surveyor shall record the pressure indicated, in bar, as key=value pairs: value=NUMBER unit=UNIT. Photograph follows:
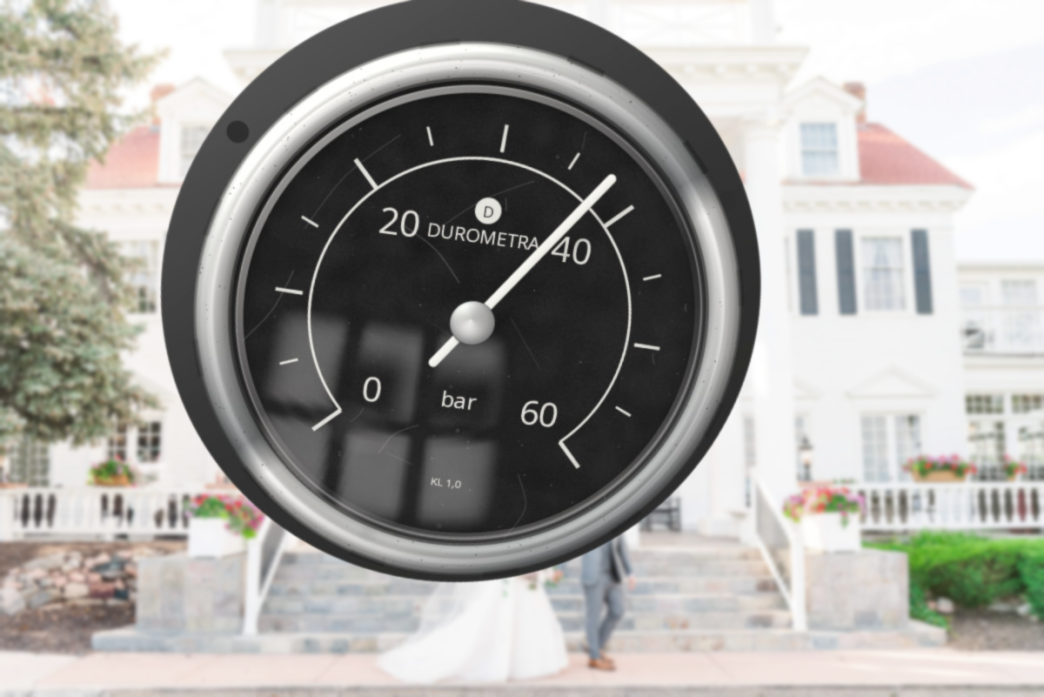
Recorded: value=37.5 unit=bar
